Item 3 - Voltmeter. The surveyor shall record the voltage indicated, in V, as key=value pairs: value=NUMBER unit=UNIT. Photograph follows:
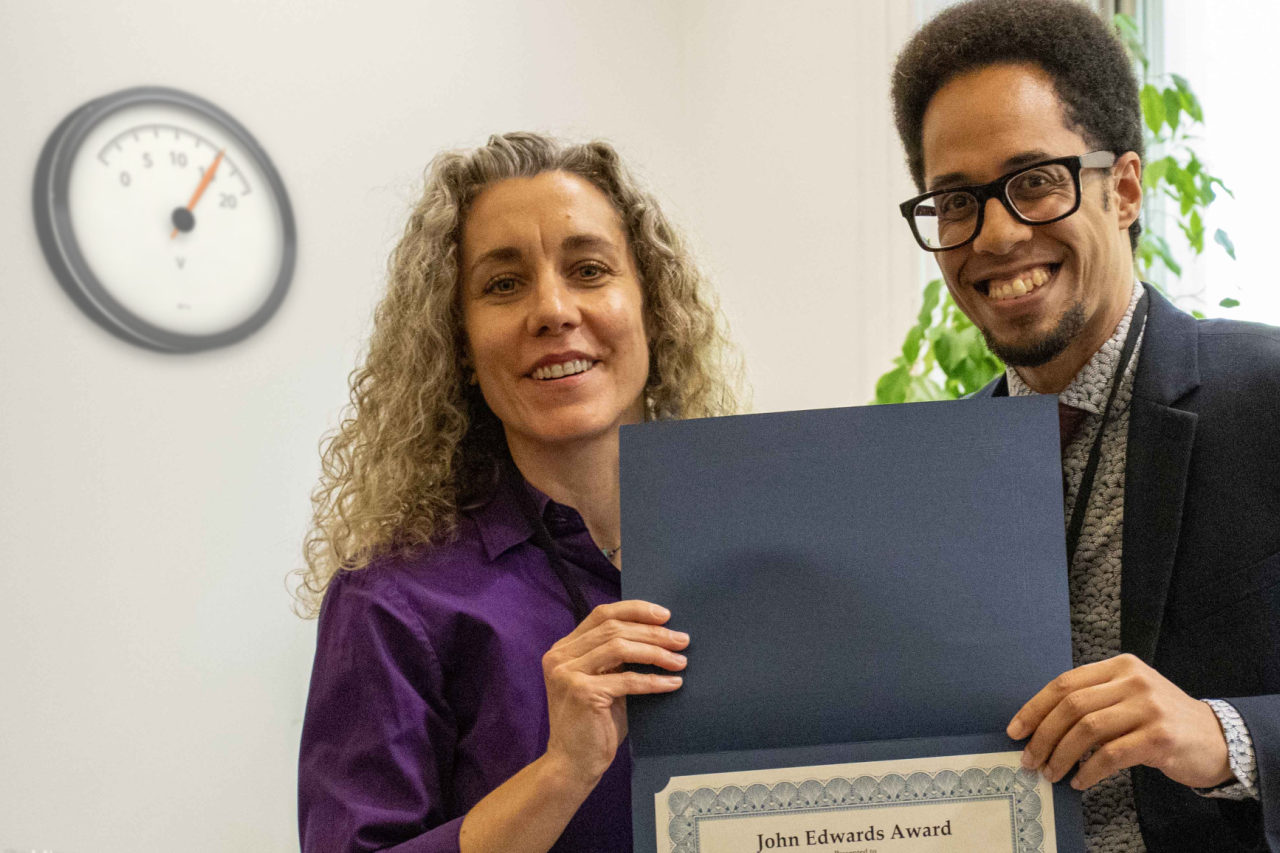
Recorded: value=15 unit=V
